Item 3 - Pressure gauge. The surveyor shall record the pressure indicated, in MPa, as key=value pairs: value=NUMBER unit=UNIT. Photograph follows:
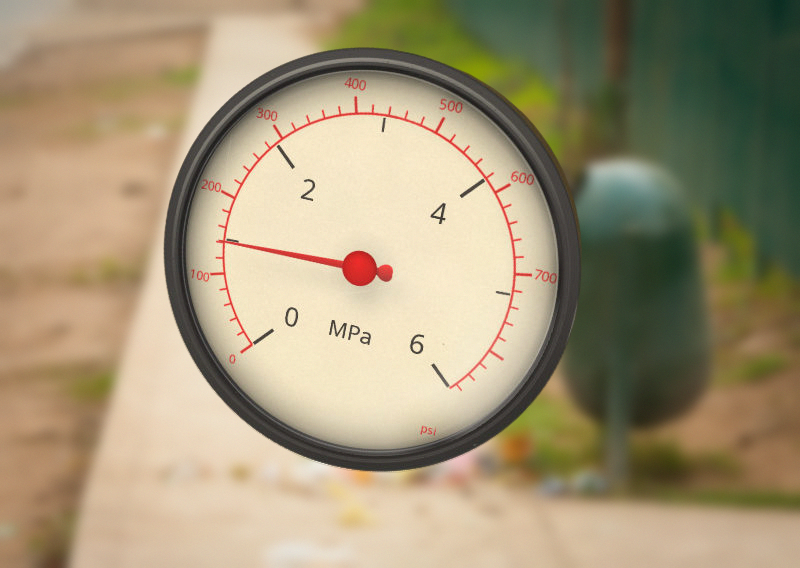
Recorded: value=1 unit=MPa
